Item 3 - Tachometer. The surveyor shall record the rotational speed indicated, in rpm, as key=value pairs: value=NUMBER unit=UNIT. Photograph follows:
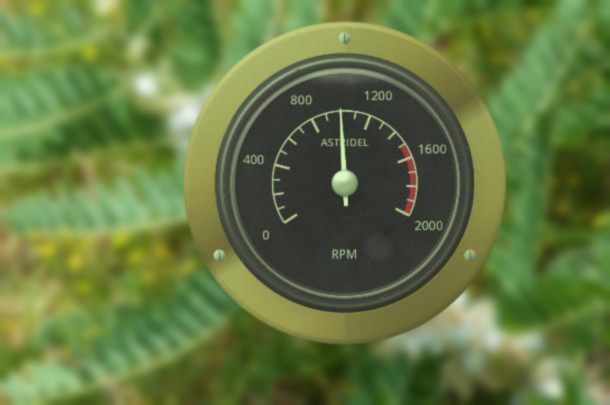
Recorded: value=1000 unit=rpm
